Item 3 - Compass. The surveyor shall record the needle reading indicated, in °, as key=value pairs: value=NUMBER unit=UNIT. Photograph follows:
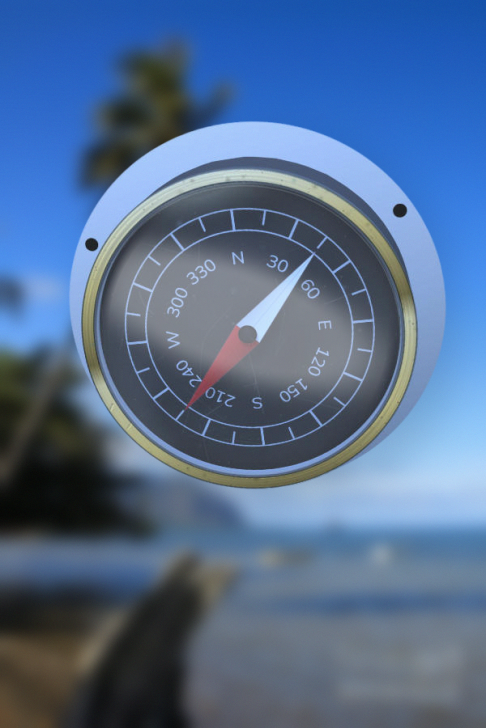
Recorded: value=225 unit=°
